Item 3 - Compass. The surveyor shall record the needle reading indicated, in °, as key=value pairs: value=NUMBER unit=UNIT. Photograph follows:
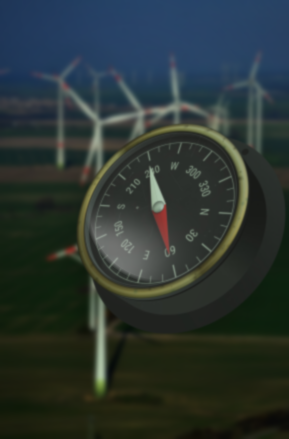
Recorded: value=60 unit=°
